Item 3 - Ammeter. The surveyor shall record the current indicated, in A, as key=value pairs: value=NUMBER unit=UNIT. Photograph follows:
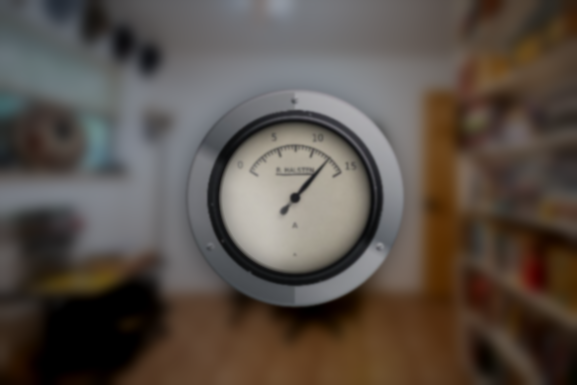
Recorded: value=12.5 unit=A
